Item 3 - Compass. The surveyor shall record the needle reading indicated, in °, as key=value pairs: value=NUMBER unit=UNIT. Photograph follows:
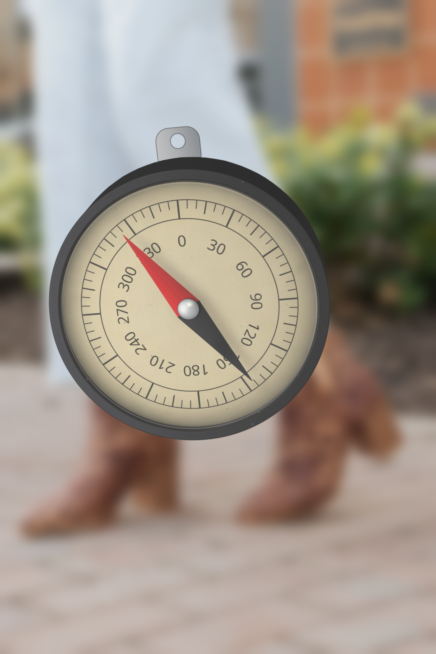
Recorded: value=325 unit=°
